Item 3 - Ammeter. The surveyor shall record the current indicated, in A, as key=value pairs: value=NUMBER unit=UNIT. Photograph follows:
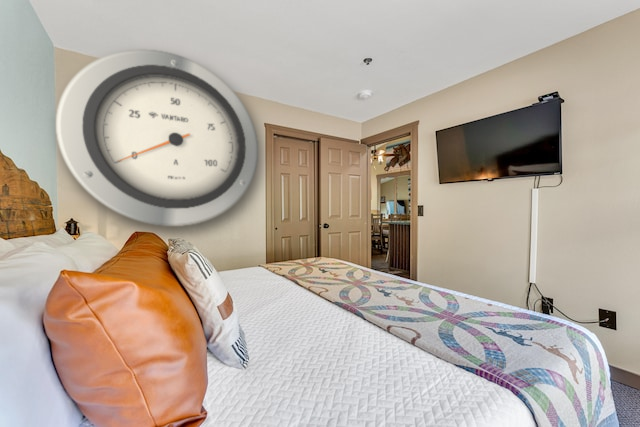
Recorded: value=0 unit=A
